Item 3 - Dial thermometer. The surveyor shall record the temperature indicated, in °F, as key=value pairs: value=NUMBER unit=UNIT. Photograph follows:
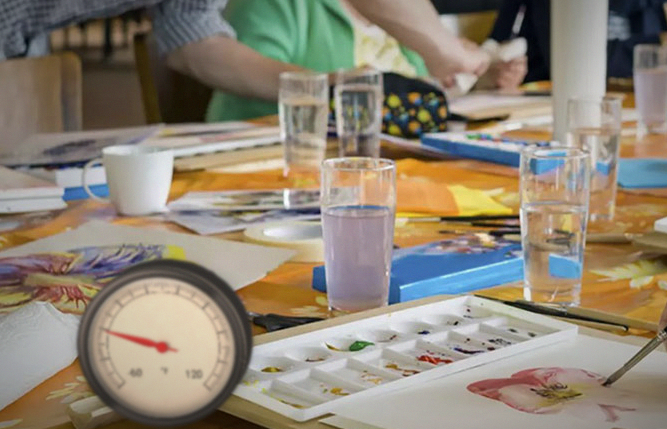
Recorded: value=-20 unit=°F
